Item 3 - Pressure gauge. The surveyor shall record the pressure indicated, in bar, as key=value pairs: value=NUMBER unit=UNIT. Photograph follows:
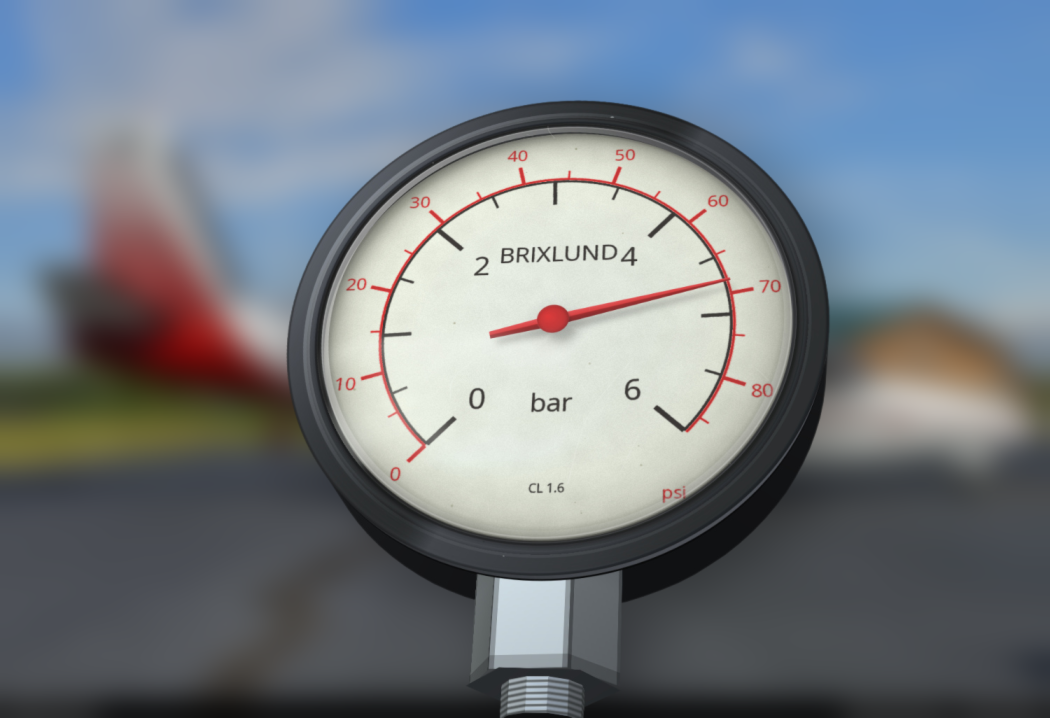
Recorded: value=4.75 unit=bar
